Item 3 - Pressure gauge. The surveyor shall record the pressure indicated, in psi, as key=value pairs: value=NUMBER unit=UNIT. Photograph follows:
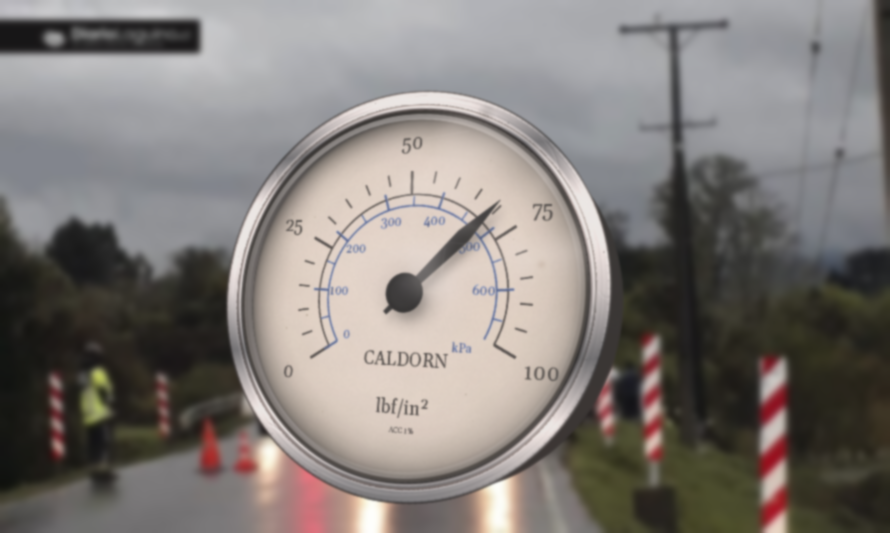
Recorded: value=70 unit=psi
